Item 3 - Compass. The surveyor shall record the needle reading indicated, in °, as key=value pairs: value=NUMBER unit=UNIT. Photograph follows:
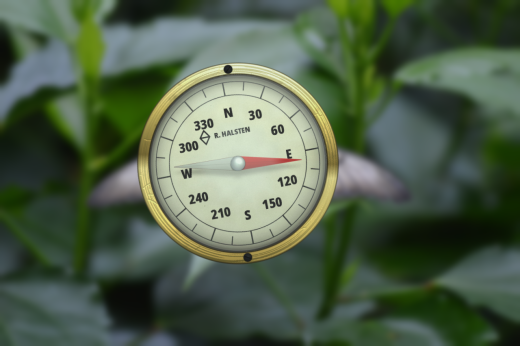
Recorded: value=97.5 unit=°
